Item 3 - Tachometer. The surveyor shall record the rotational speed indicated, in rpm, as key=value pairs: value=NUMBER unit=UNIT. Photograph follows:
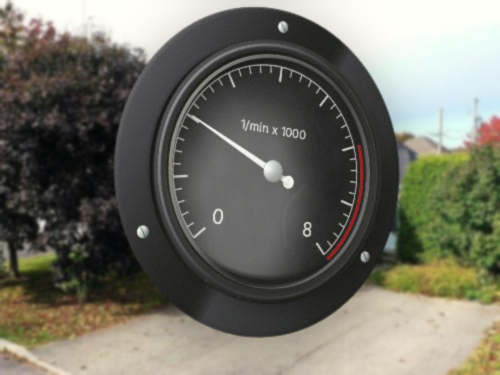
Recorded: value=2000 unit=rpm
